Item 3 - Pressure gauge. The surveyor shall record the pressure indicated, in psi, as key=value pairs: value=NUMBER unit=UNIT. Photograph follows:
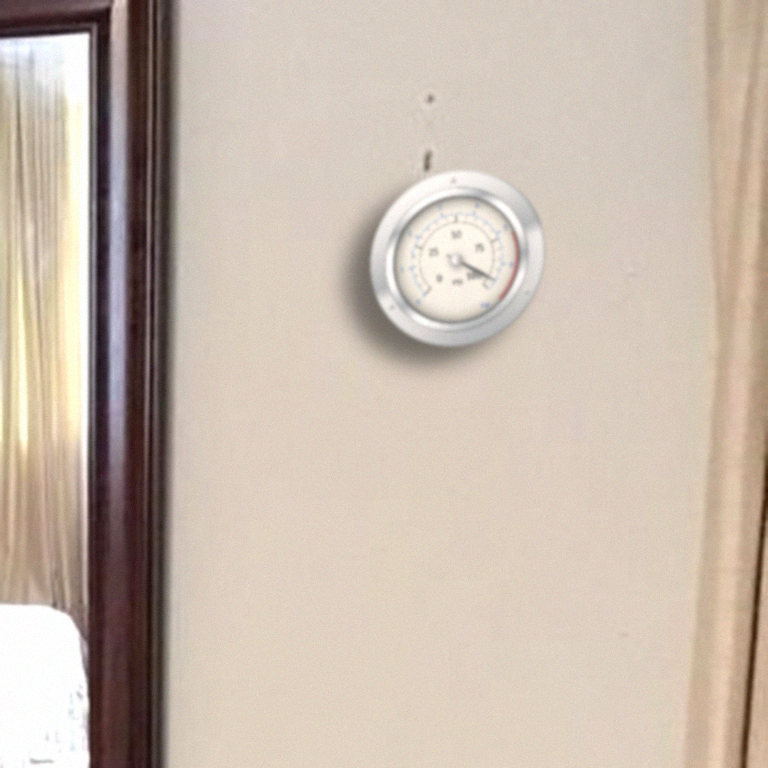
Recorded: value=95 unit=psi
